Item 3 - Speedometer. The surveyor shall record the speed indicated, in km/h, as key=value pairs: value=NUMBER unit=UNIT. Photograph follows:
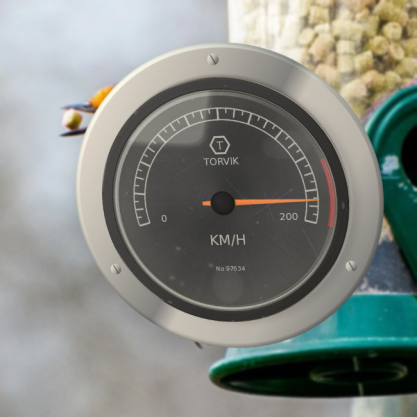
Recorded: value=185 unit=km/h
